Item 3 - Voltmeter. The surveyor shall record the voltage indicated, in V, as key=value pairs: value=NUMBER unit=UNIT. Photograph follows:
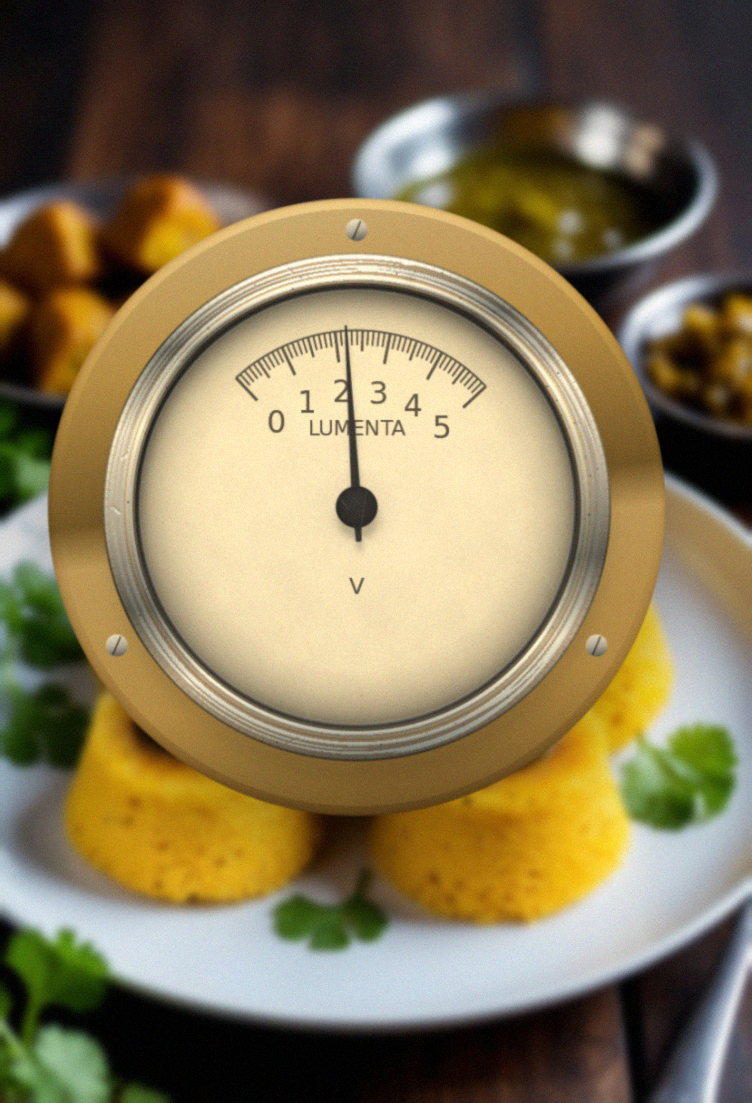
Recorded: value=2.2 unit=V
